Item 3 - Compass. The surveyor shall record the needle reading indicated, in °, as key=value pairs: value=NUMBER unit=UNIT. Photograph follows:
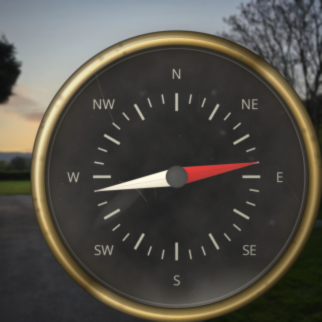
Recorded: value=80 unit=°
